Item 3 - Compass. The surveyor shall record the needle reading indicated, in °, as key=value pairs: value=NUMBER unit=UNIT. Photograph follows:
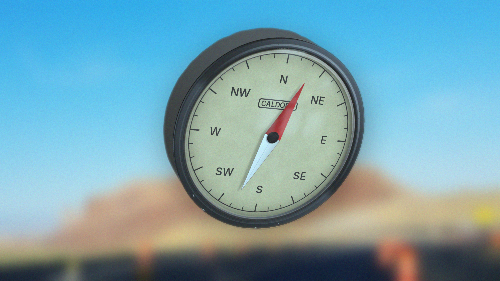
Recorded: value=20 unit=°
